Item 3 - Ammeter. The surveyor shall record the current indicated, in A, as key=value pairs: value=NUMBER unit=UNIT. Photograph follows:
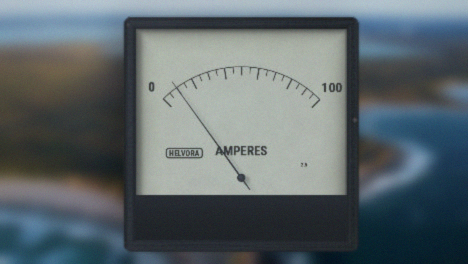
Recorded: value=10 unit=A
